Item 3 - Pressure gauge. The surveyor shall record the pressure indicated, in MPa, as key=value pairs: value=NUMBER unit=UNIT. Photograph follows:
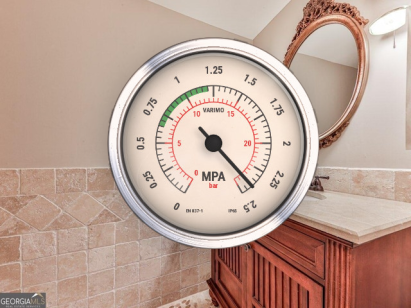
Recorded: value=2.4 unit=MPa
